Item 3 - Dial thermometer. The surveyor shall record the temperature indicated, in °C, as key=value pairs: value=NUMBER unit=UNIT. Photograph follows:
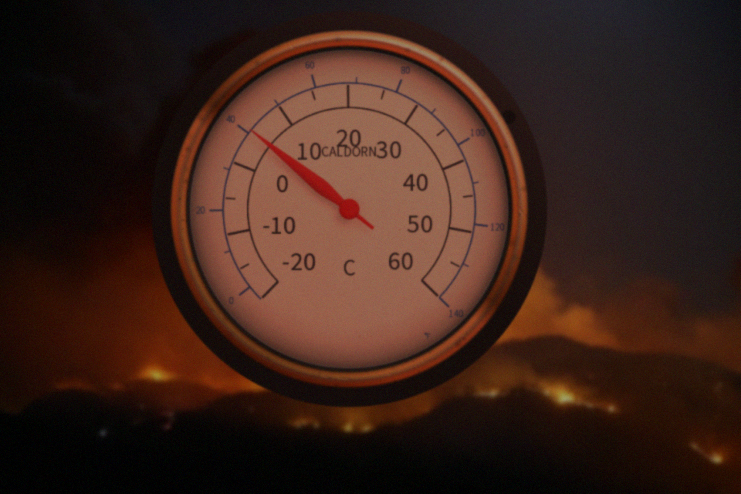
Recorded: value=5 unit=°C
